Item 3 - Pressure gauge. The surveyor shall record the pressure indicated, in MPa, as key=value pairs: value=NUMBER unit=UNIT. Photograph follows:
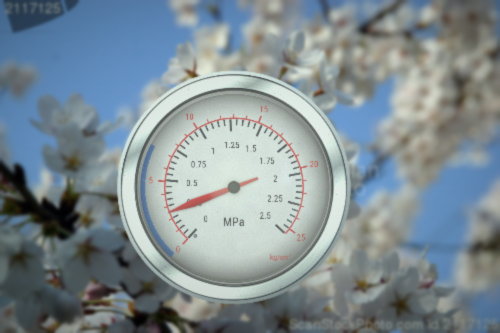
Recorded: value=0.25 unit=MPa
